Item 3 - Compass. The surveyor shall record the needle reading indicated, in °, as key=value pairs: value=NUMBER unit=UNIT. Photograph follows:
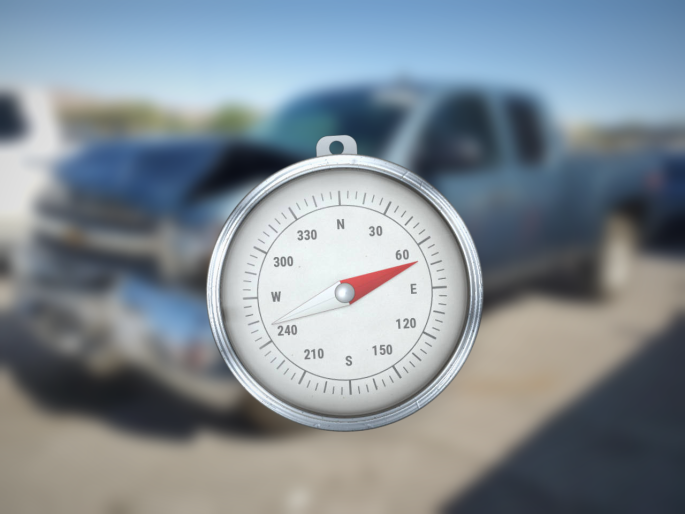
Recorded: value=70 unit=°
